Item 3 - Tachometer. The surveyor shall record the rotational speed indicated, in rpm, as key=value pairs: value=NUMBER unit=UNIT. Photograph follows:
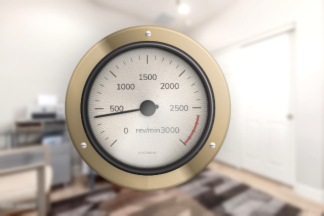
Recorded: value=400 unit=rpm
